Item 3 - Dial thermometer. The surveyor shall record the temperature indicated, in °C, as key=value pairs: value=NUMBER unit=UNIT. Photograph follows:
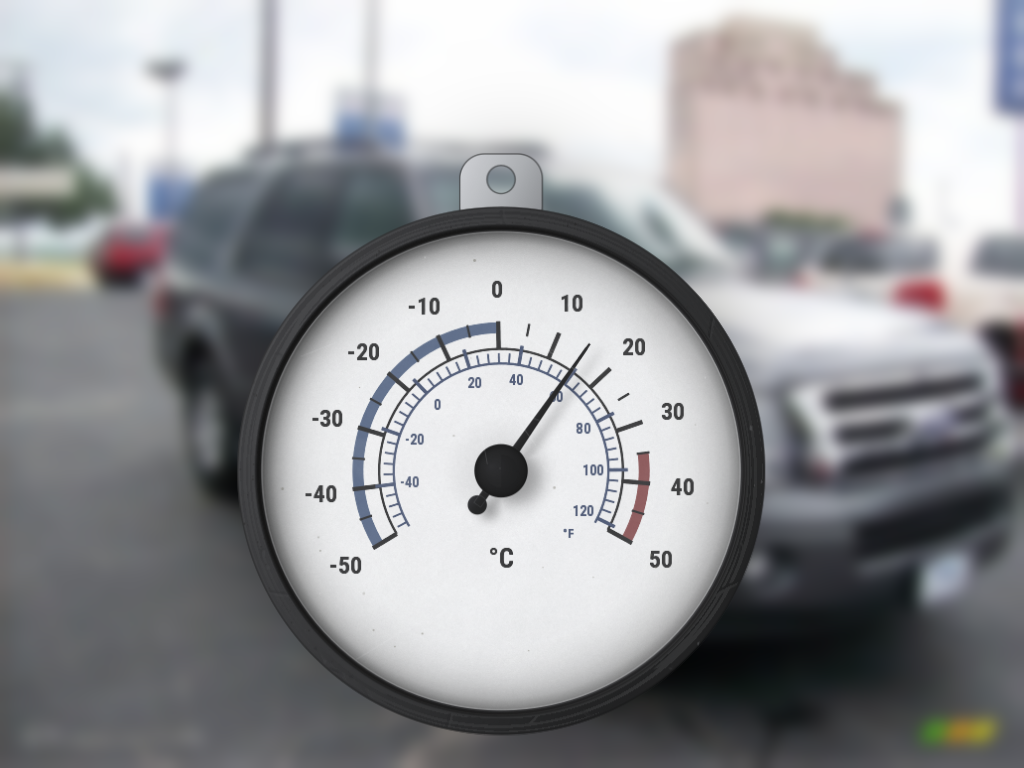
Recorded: value=15 unit=°C
